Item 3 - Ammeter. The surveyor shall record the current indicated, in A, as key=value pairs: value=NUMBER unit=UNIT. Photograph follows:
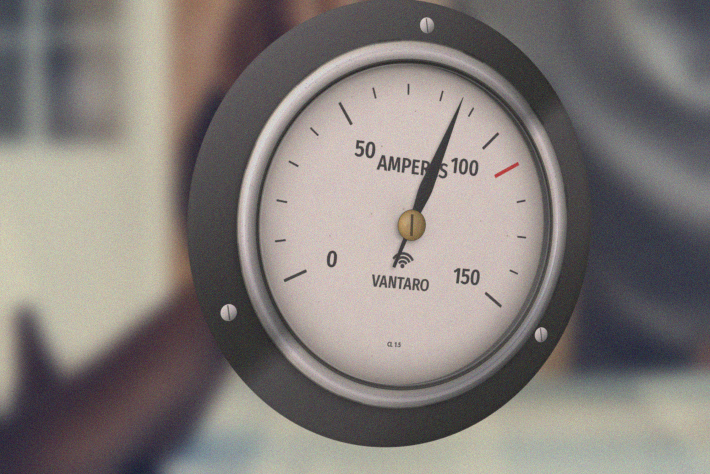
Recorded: value=85 unit=A
